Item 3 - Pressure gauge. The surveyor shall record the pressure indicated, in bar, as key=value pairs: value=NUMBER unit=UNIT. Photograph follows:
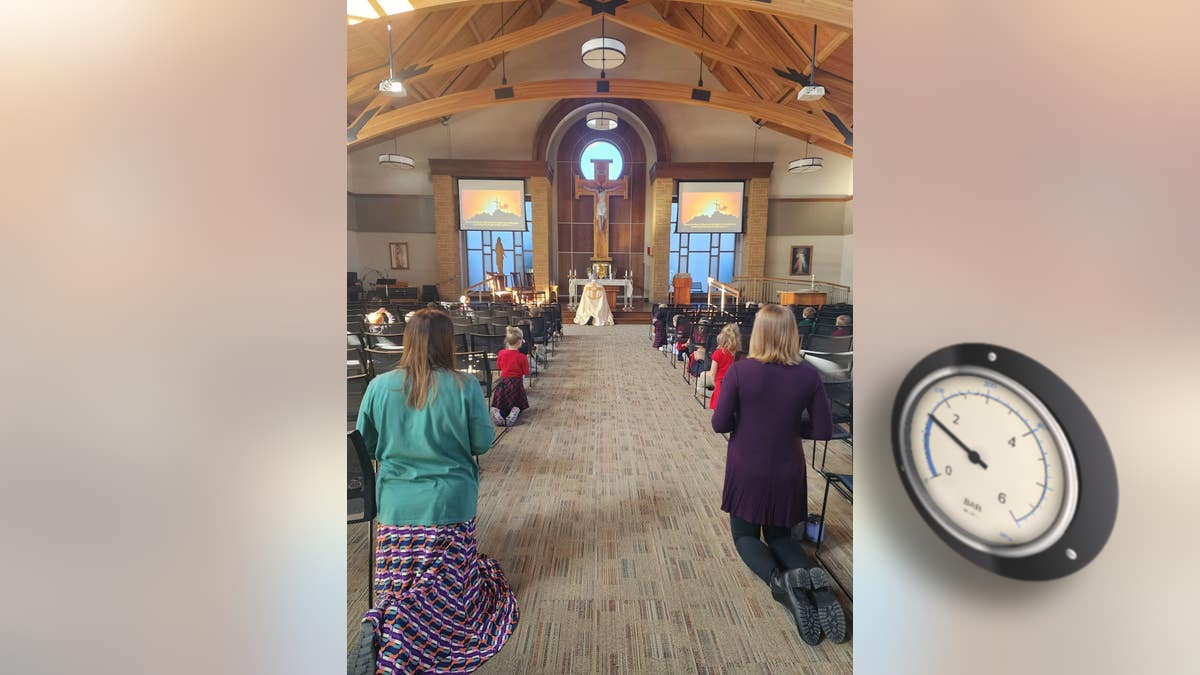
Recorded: value=1.5 unit=bar
